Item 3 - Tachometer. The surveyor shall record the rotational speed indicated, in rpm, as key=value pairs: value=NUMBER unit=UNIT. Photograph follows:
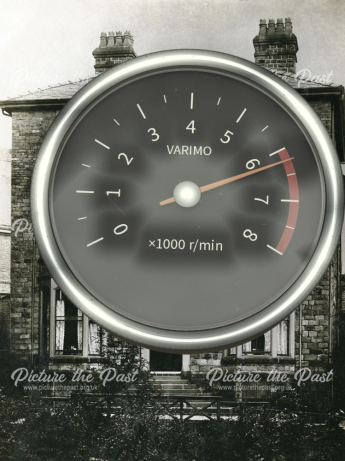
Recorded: value=6250 unit=rpm
